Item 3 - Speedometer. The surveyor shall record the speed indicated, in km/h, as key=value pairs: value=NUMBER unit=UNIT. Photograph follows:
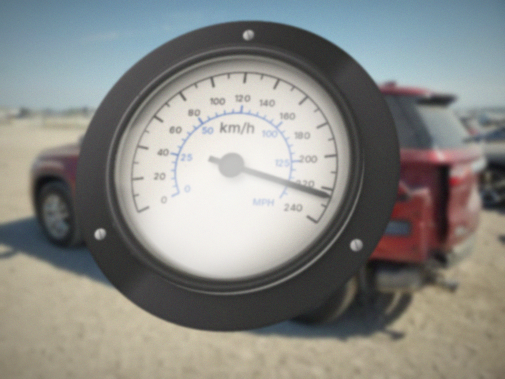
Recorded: value=225 unit=km/h
